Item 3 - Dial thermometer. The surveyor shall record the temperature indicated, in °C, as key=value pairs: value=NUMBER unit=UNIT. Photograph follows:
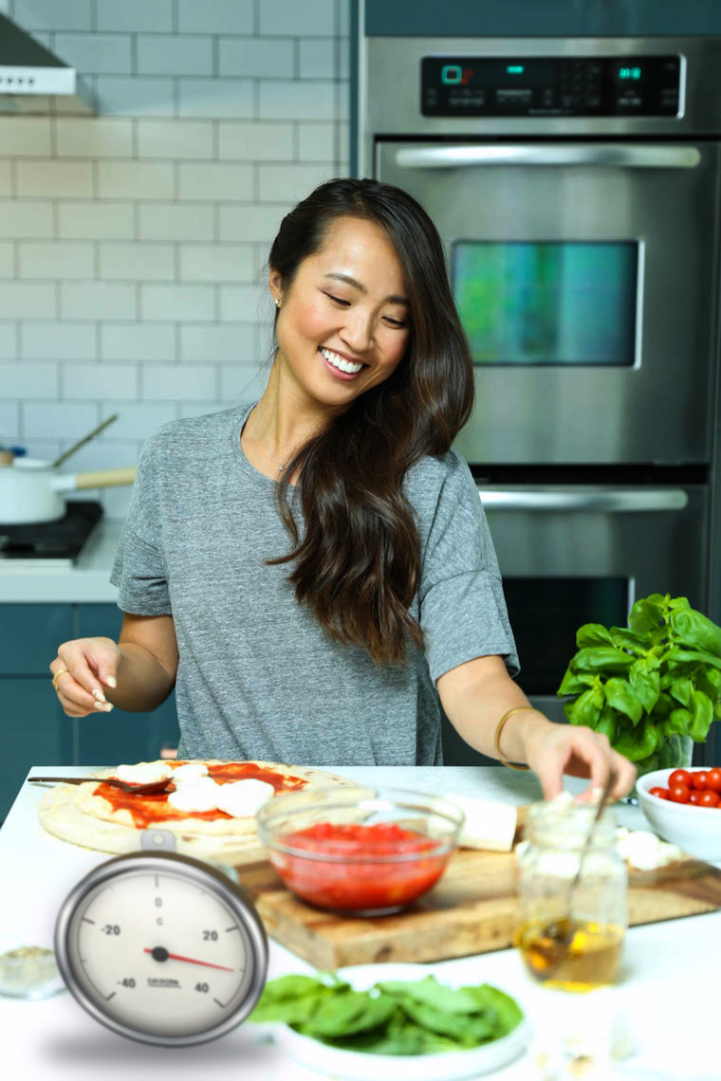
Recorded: value=30 unit=°C
